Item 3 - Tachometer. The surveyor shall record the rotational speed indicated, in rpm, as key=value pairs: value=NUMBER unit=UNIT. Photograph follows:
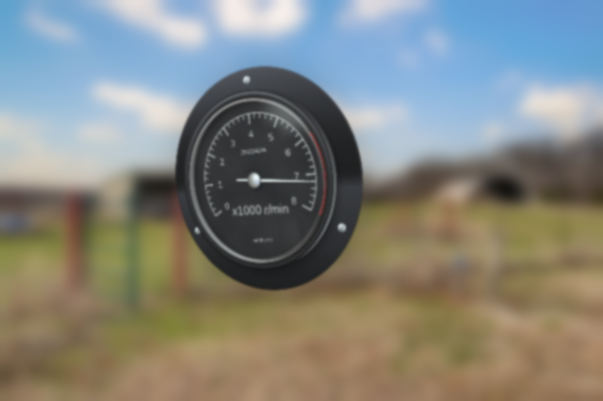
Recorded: value=7200 unit=rpm
